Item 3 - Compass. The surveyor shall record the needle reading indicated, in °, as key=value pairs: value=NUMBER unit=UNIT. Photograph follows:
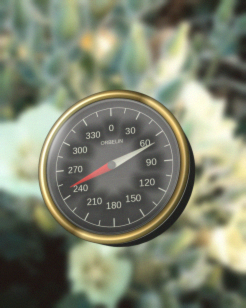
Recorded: value=247.5 unit=°
